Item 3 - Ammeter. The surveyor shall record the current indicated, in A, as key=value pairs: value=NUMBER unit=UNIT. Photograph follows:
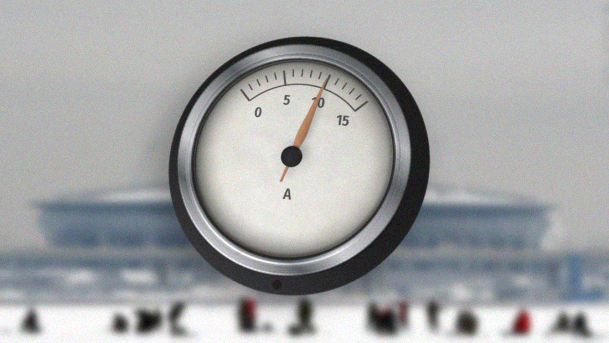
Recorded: value=10 unit=A
